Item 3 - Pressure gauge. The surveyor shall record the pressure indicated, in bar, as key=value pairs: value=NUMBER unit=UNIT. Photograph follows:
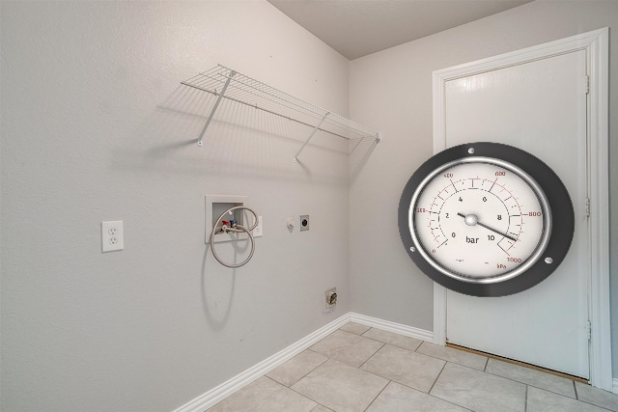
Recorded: value=9.25 unit=bar
